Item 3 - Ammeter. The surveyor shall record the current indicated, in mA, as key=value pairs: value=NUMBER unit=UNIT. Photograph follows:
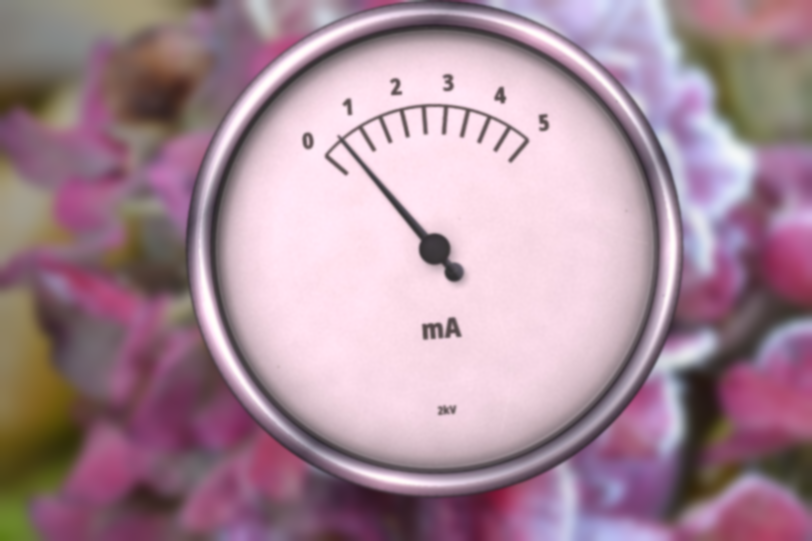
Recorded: value=0.5 unit=mA
